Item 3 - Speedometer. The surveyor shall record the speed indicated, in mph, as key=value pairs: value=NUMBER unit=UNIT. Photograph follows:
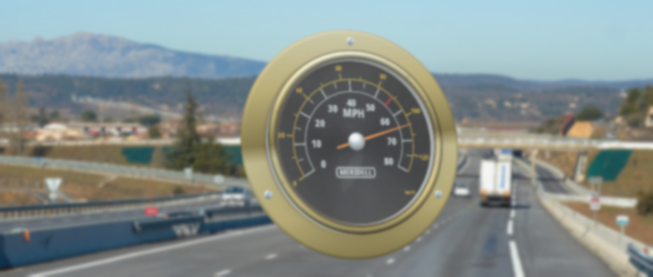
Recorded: value=65 unit=mph
